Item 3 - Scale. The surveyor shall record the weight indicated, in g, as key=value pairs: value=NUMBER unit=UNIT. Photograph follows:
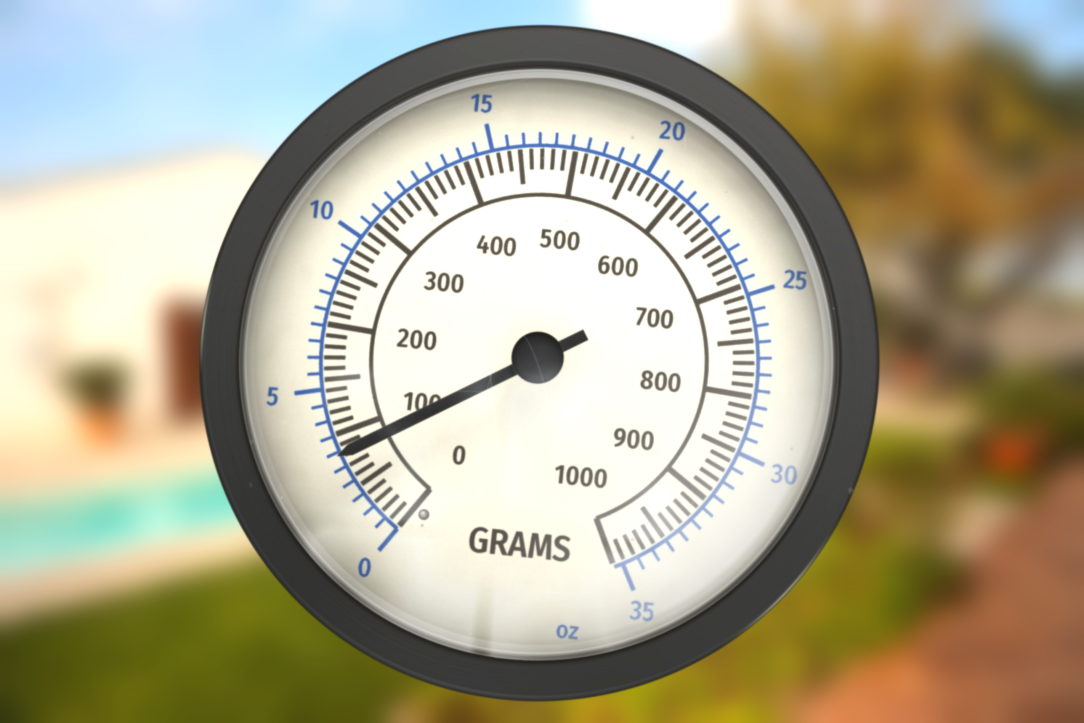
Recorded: value=80 unit=g
